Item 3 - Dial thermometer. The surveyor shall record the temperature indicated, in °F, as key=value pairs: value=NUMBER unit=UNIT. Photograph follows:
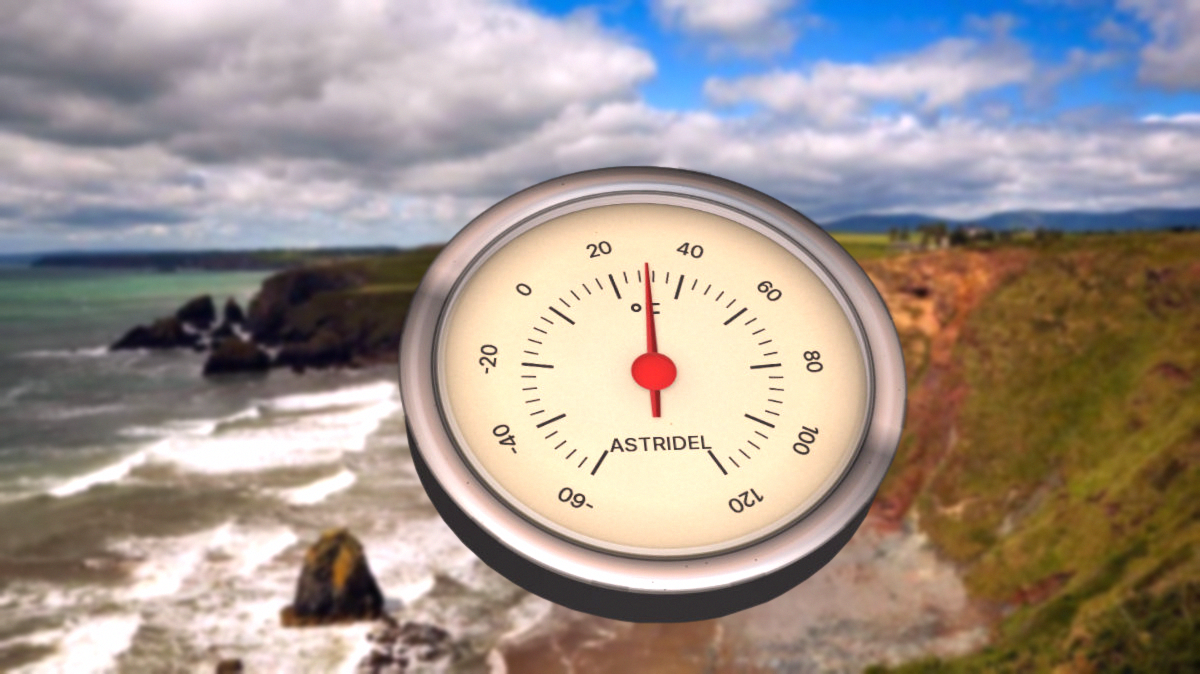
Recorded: value=30 unit=°F
